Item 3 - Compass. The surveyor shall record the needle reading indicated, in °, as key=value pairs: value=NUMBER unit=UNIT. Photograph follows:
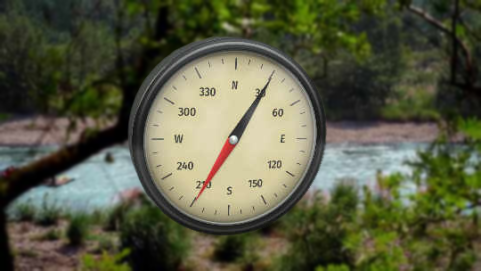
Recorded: value=210 unit=°
